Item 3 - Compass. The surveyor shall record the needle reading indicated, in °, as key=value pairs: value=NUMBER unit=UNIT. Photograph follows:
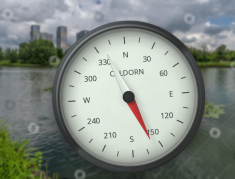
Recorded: value=157.5 unit=°
